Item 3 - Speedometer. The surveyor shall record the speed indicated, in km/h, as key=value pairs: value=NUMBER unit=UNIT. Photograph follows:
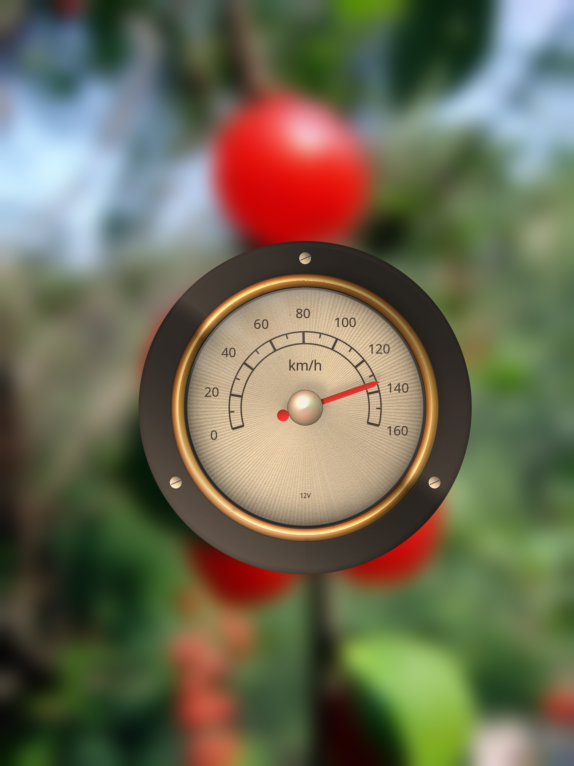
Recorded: value=135 unit=km/h
